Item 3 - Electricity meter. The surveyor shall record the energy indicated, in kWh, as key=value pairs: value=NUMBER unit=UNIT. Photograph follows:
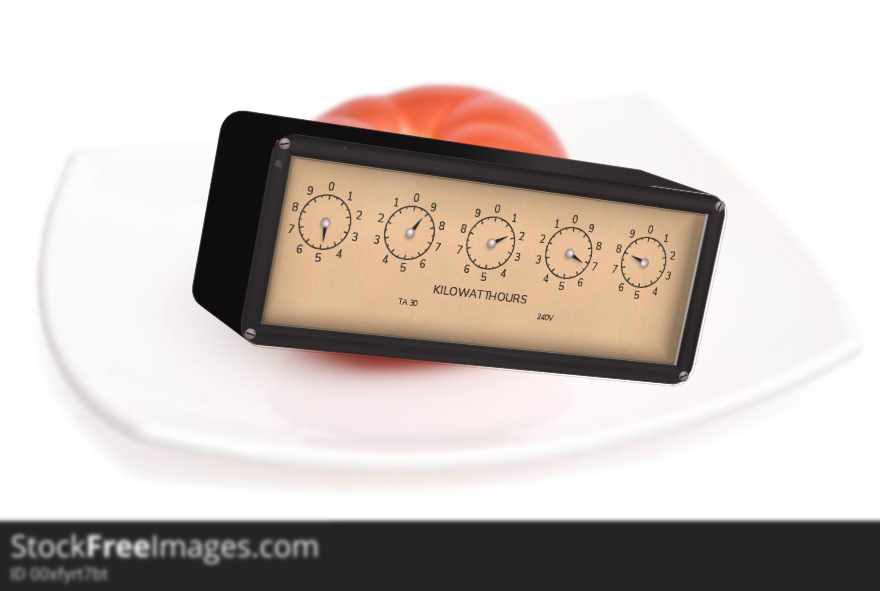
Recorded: value=49168 unit=kWh
